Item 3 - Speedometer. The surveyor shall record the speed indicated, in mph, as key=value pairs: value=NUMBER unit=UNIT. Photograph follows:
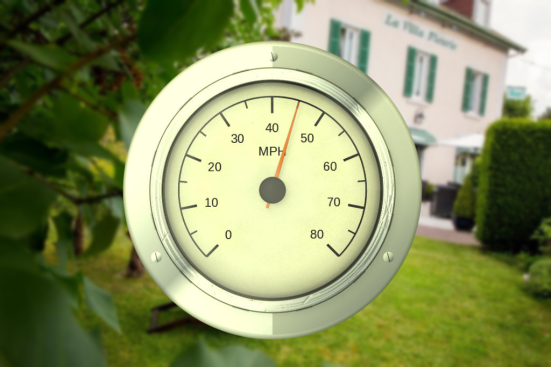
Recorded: value=45 unit=mph
